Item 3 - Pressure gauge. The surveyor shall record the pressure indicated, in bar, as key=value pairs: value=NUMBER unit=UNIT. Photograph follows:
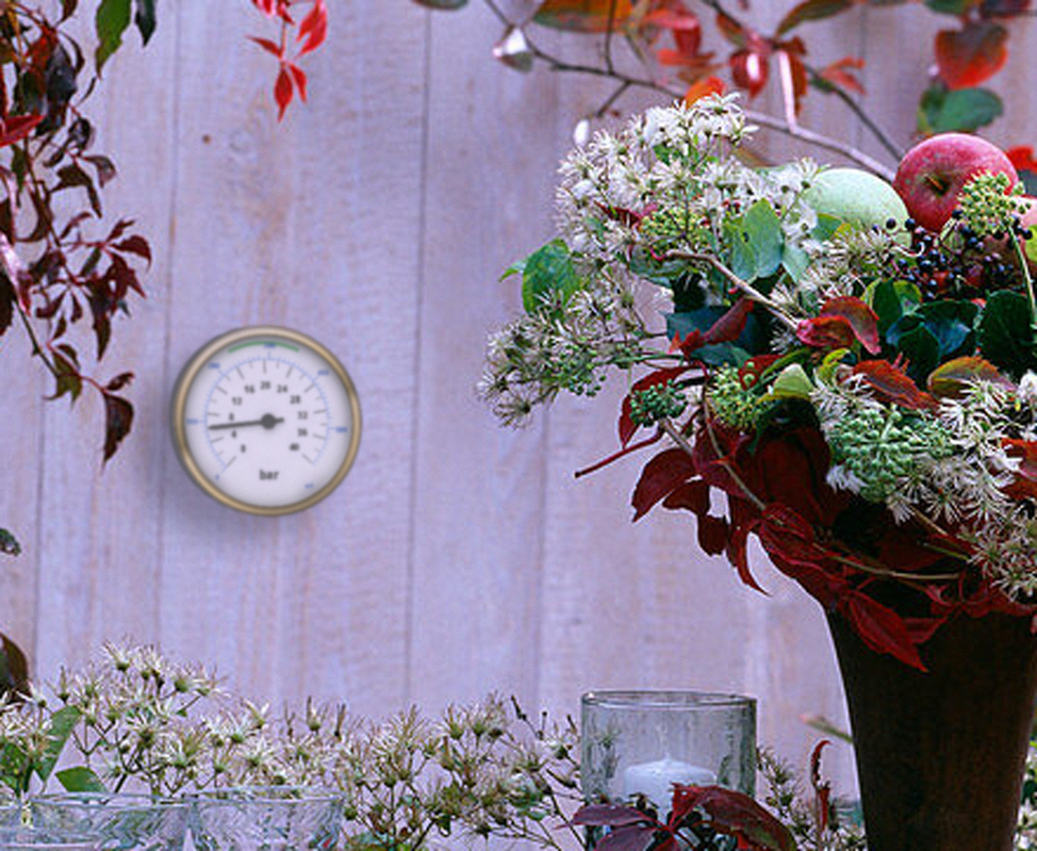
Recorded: value=6 unit=bar
